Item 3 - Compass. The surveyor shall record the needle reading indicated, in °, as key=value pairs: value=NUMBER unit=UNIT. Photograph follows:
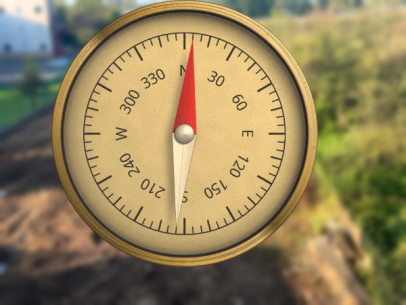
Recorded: value=5 unit=°
